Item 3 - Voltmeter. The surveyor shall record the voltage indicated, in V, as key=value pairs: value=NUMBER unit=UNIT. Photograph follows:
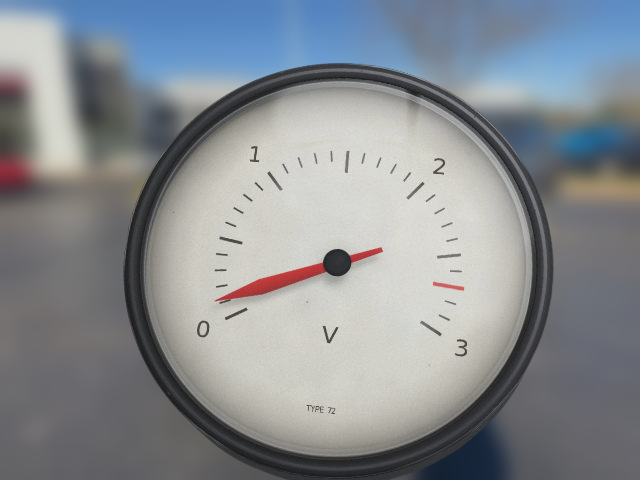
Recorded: value=0.1 unit=V
